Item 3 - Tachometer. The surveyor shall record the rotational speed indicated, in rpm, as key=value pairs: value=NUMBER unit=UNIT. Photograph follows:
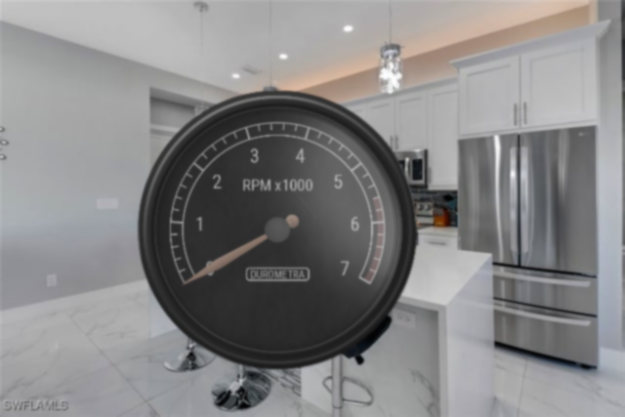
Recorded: value=0 unit=rpm
